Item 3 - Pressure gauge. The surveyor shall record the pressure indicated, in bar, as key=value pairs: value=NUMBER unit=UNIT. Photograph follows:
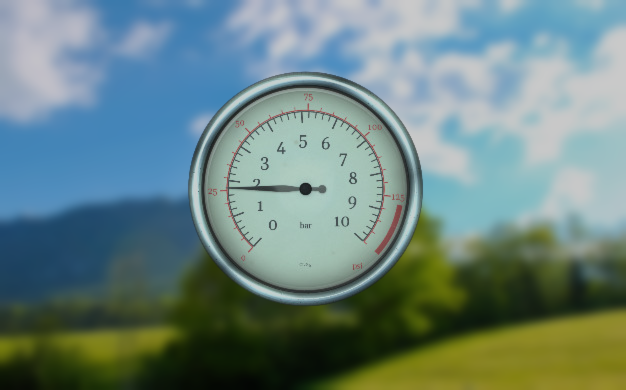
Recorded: value=1.8 unit=bar
